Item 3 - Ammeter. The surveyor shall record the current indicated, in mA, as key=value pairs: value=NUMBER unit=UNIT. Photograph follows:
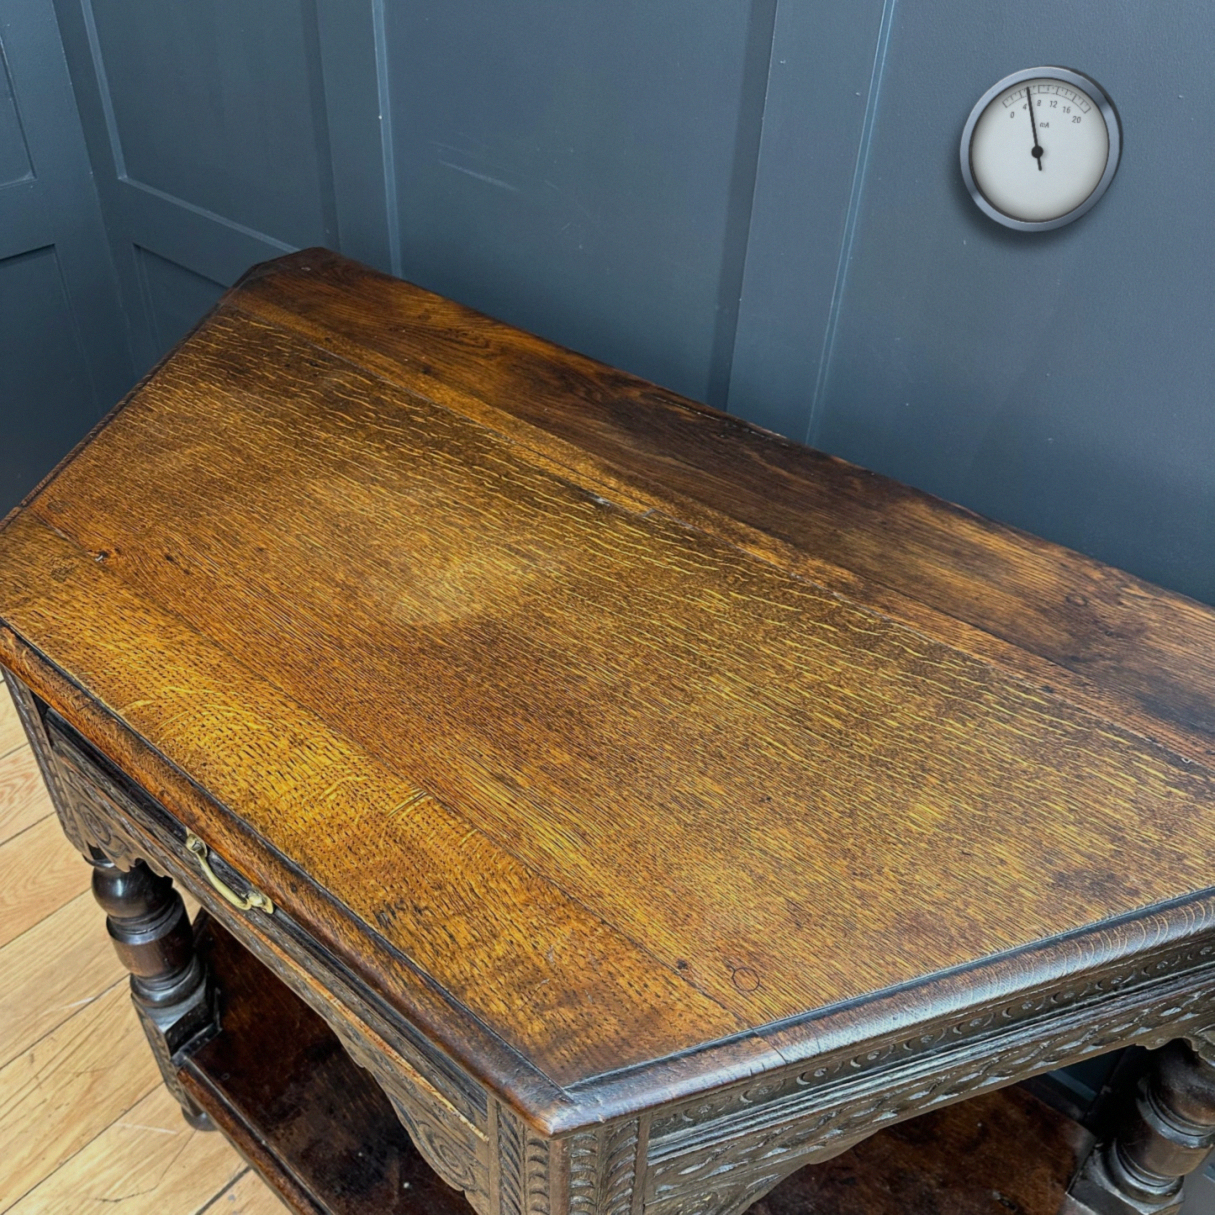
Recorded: value=6 unit=mA
